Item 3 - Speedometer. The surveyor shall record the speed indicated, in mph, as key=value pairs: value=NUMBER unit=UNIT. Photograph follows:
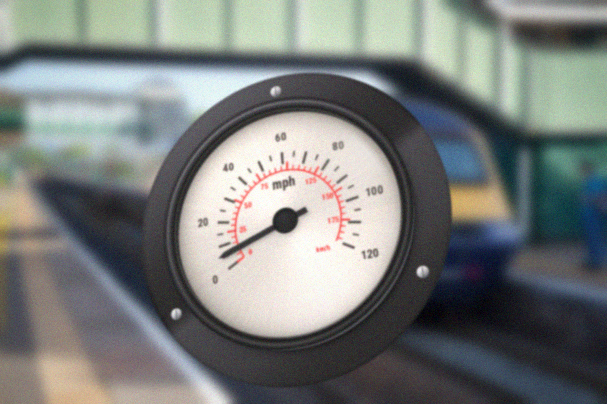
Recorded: value=5 unit=mph
